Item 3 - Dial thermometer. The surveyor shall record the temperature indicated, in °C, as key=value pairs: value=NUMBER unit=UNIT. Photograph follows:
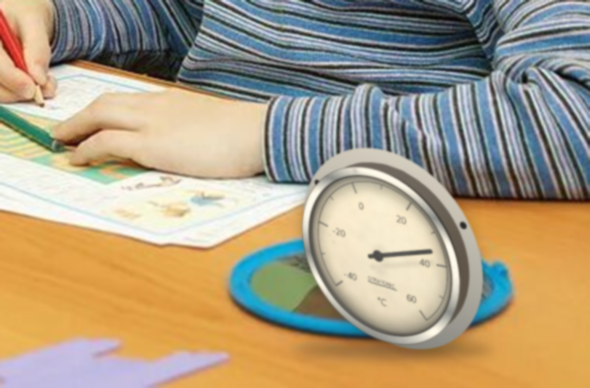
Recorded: value=35 unit=°C
